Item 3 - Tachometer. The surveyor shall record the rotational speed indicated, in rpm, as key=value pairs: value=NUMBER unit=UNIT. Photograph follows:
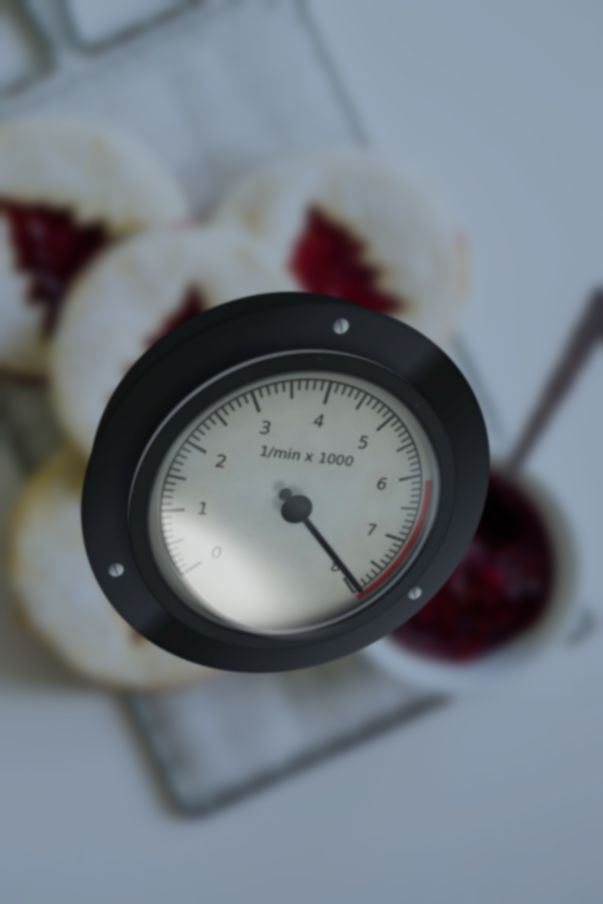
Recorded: value=7900 unit=rpm
